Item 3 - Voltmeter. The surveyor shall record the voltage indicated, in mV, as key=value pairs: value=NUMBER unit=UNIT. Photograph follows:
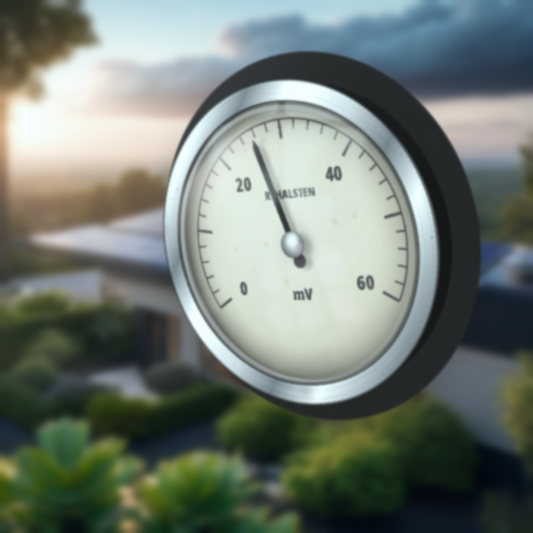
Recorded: value=26 unit=mV
